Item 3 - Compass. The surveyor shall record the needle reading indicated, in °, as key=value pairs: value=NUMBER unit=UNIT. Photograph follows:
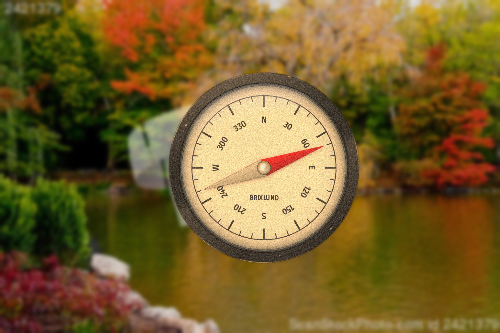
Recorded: value=70 unit=°
